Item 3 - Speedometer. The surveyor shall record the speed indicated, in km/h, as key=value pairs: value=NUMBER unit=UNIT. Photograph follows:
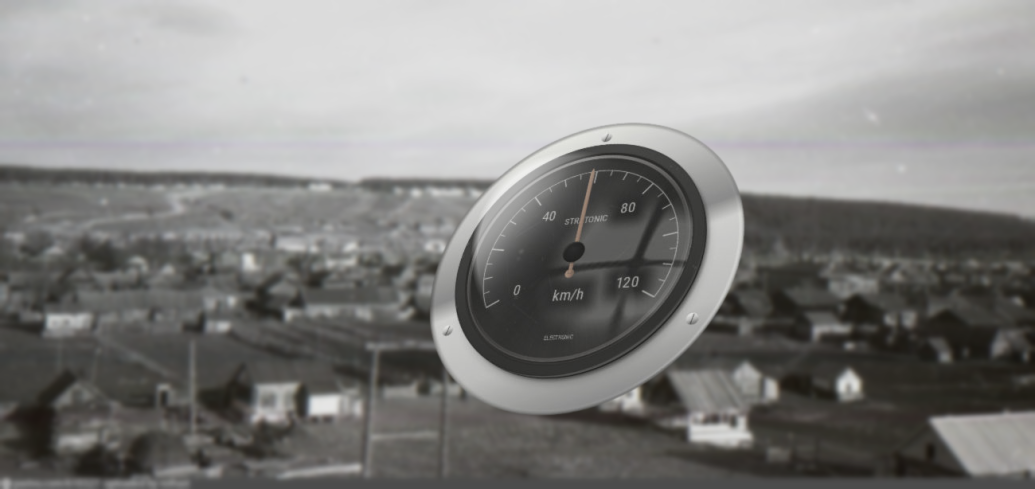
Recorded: value=60 unit=km/h
